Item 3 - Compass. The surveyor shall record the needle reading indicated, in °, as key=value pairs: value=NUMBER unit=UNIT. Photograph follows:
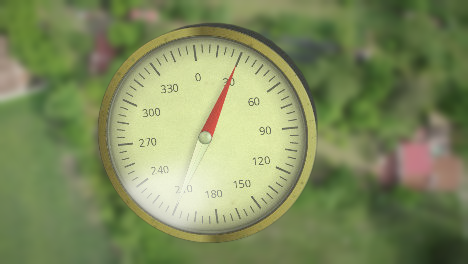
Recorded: value=30 unit=°
